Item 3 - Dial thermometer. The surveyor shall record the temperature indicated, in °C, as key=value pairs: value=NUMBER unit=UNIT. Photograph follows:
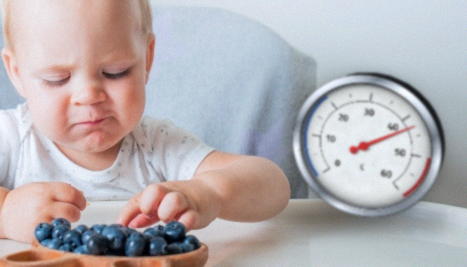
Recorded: value=42.5 unit=°C
